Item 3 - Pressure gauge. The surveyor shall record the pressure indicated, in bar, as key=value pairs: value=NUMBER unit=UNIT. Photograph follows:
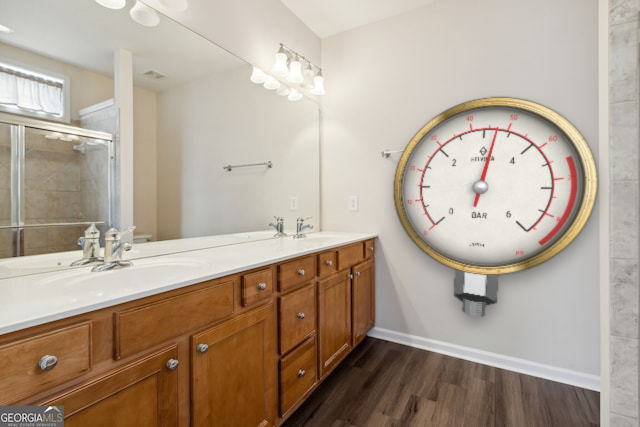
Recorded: value=3.25 unit=bar
